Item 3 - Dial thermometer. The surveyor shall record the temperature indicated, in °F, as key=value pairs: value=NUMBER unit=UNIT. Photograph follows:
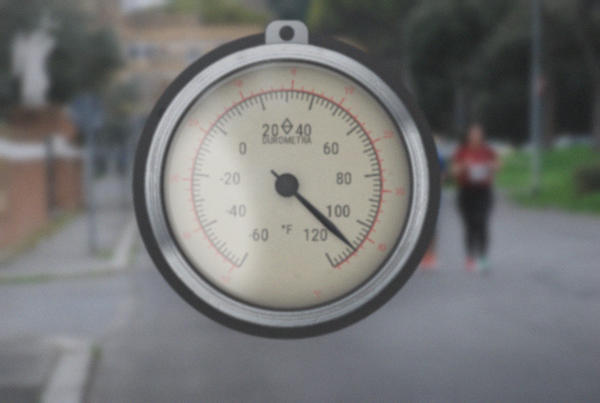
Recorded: value=110 unit=°F
